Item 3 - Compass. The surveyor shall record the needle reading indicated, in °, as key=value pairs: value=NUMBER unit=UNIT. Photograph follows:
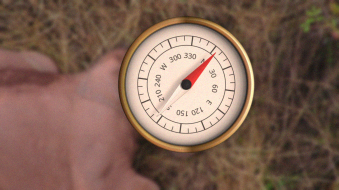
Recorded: value=5 unit=°
